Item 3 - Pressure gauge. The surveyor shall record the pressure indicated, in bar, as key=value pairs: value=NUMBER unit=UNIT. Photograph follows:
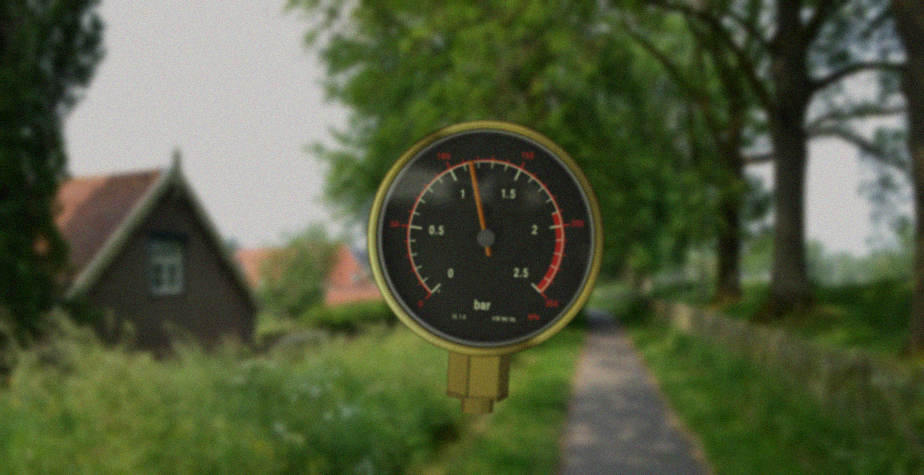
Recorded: value=1.15 unit=bar
